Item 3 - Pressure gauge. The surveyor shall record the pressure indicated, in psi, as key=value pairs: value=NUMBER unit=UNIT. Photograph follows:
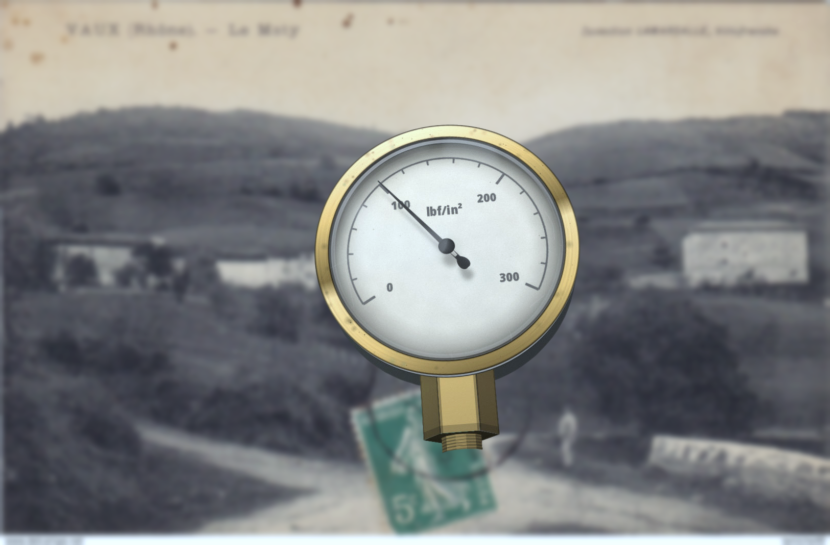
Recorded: value=100 unit=psi
